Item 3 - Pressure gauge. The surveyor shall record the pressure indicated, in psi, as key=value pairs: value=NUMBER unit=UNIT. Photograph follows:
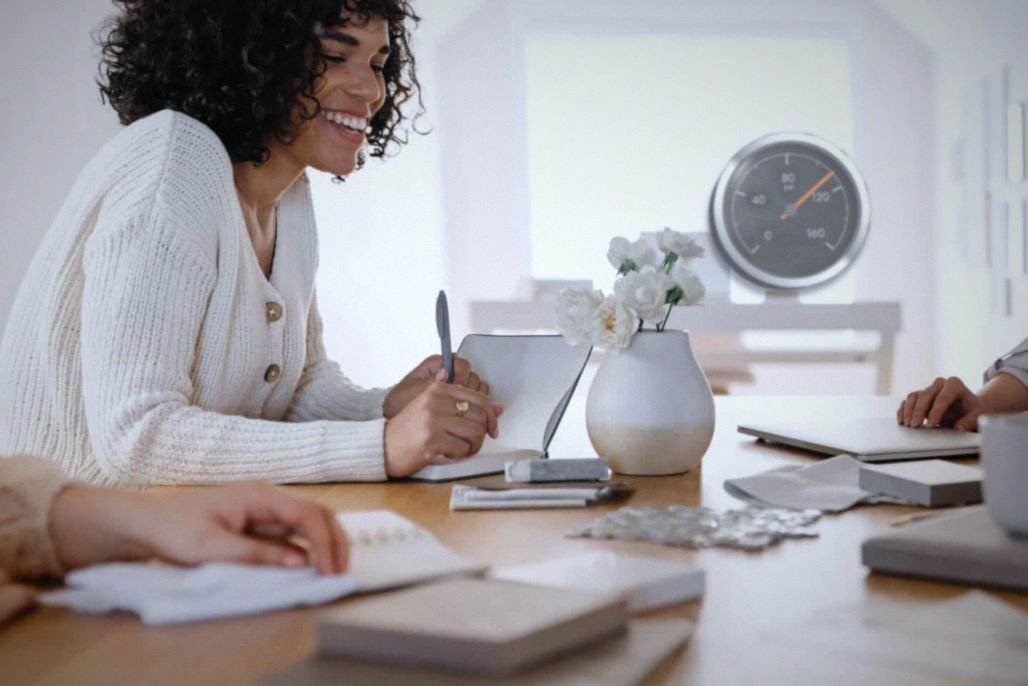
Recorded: value=110 unit=psi
